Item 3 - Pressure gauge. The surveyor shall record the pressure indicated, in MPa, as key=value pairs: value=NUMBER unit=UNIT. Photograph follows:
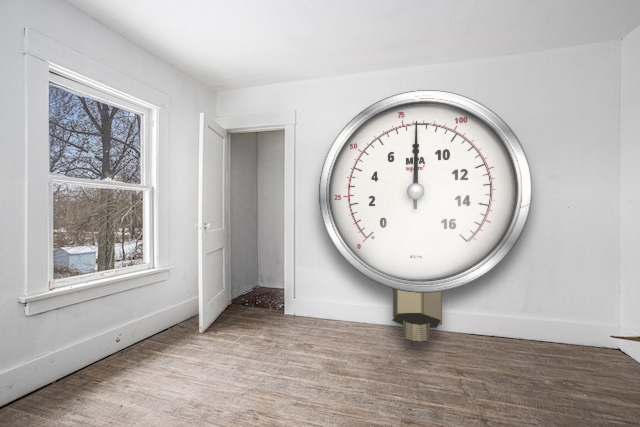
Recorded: value=8 unit=MPa
